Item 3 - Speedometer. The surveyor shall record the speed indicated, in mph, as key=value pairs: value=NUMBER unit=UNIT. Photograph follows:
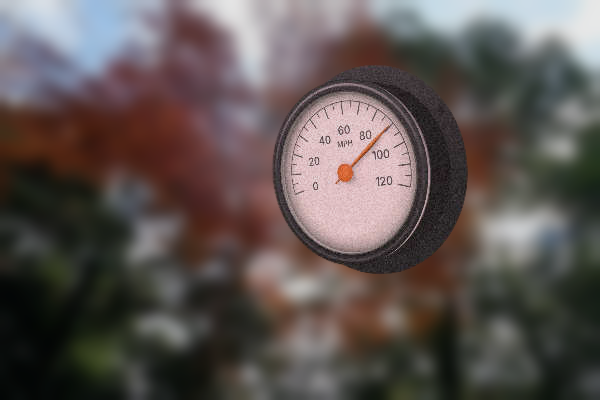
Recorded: value=90 unit=mph
